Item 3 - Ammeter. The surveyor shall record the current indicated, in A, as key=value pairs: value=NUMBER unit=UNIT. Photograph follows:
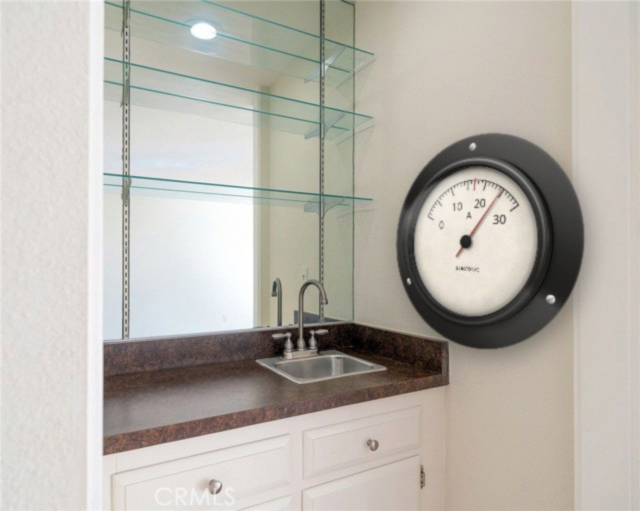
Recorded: value=25 unit=A
